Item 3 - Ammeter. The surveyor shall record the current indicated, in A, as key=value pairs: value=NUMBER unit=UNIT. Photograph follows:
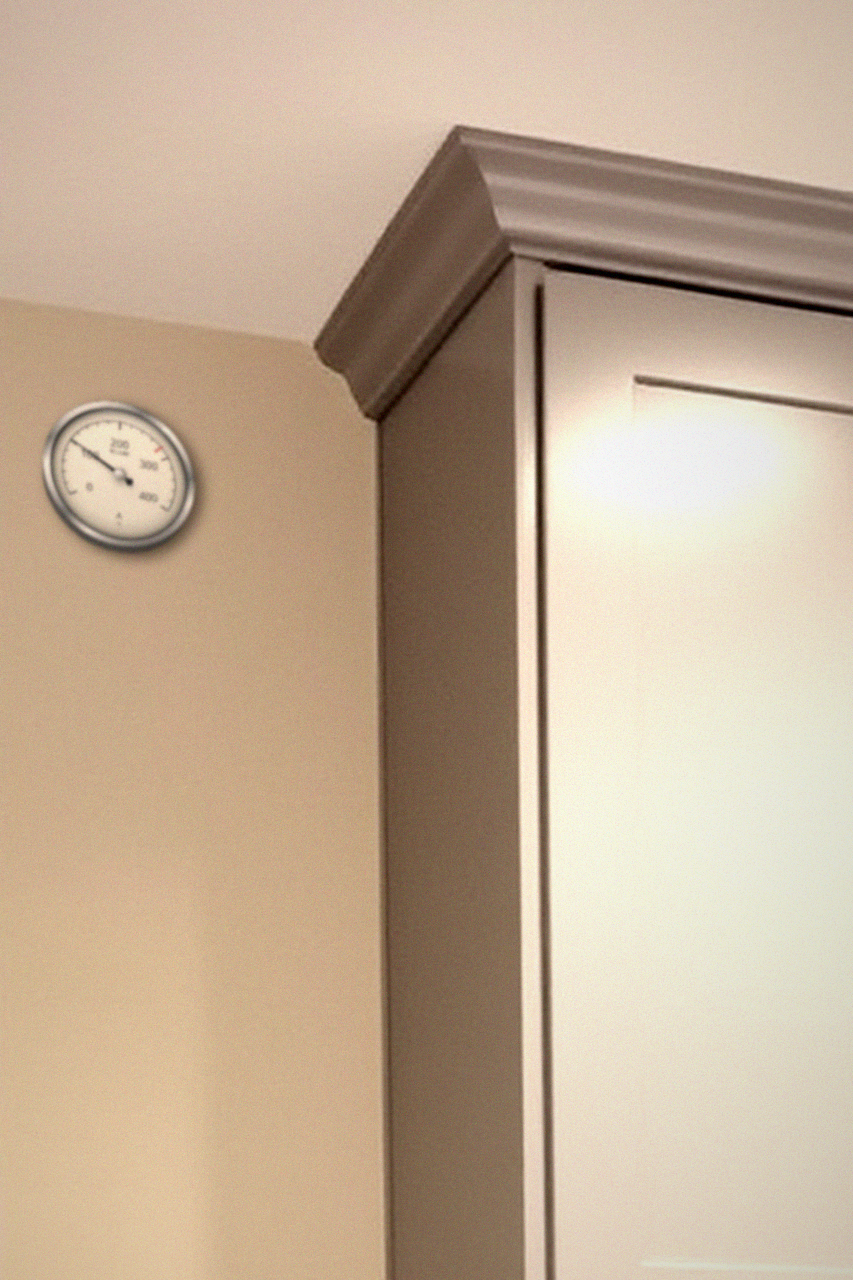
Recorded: value=100 unit=A
